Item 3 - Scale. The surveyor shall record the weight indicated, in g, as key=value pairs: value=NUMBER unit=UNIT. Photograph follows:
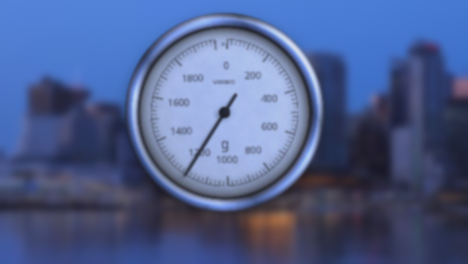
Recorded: value=1200 unit=g
